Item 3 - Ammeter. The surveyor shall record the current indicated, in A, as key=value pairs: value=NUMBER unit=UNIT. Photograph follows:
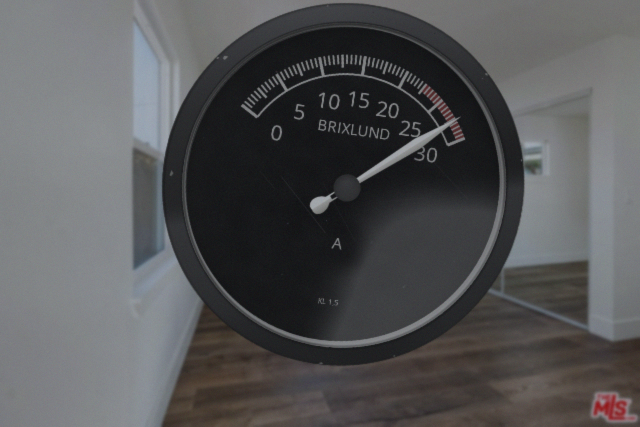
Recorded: value=27.5 unit=A
